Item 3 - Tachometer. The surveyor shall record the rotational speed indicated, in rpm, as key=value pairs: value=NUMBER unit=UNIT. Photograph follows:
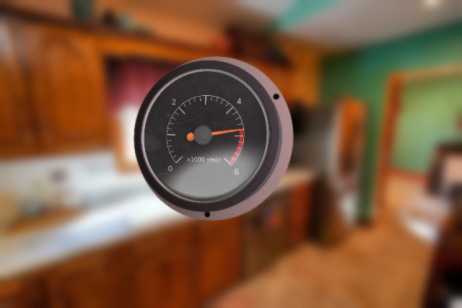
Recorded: value=4800 unit=rpm
